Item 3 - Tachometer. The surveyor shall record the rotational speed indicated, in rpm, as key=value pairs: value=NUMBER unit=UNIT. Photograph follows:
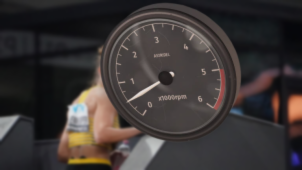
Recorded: value=500 unit=rpm
